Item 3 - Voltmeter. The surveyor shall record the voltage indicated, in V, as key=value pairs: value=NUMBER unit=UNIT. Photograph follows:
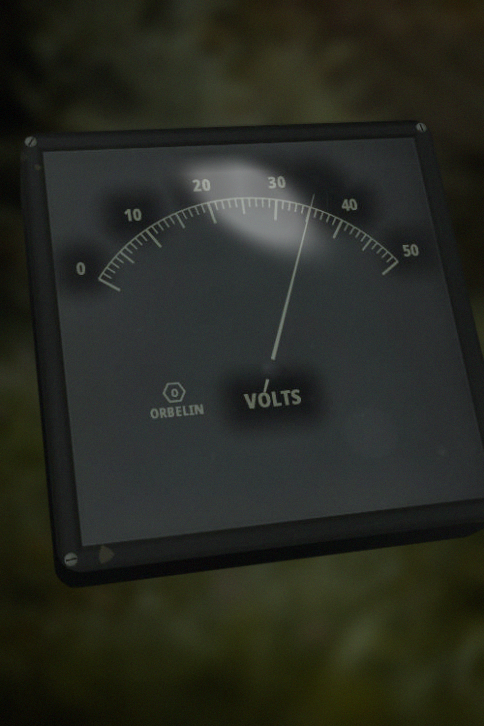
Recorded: value=35 unit=V
